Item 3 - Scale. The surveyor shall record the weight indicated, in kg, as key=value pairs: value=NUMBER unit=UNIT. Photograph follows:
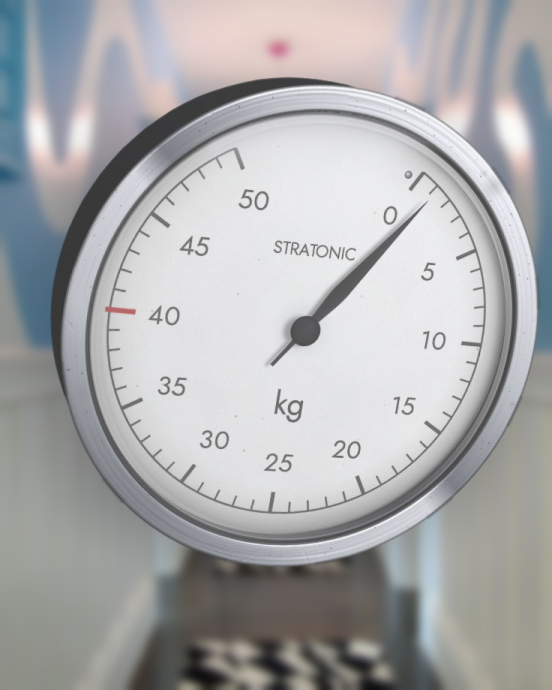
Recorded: value=1 unit=kg
